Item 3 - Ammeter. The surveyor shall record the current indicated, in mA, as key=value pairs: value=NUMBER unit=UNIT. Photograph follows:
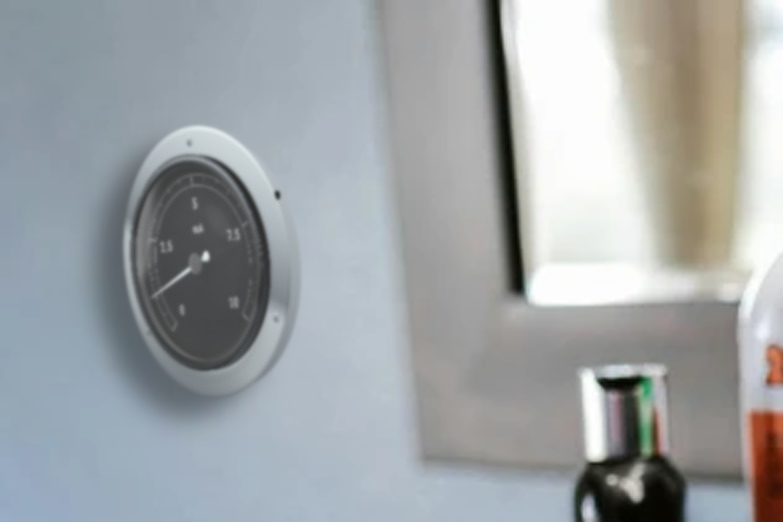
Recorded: value=1 unit=mA
